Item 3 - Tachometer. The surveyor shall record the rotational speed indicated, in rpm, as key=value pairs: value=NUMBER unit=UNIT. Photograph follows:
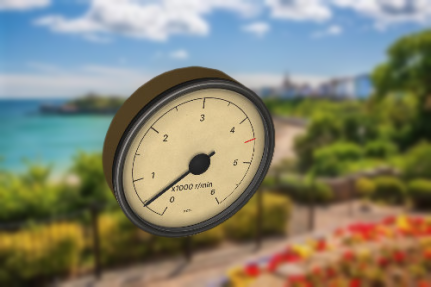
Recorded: value=500 unit=rpm
